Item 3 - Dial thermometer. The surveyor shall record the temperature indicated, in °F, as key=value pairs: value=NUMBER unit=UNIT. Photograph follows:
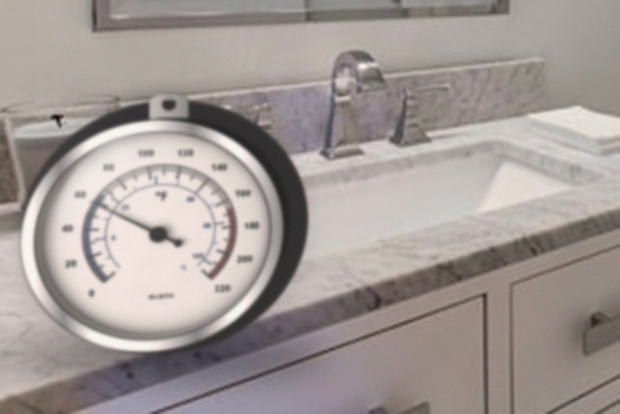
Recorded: value=60 unit=°F
